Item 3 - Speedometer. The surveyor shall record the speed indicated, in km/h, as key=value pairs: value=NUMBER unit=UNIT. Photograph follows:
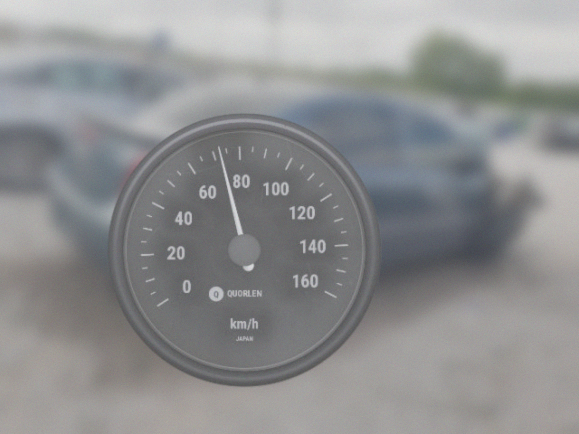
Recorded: value=72.5 unit=km/h
